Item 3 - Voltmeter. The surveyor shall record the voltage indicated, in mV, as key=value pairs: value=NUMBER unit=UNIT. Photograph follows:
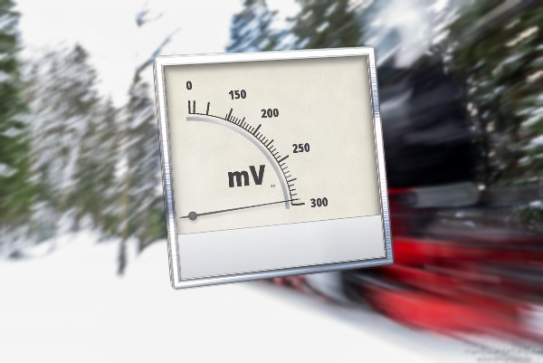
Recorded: value=295 unit=mV
